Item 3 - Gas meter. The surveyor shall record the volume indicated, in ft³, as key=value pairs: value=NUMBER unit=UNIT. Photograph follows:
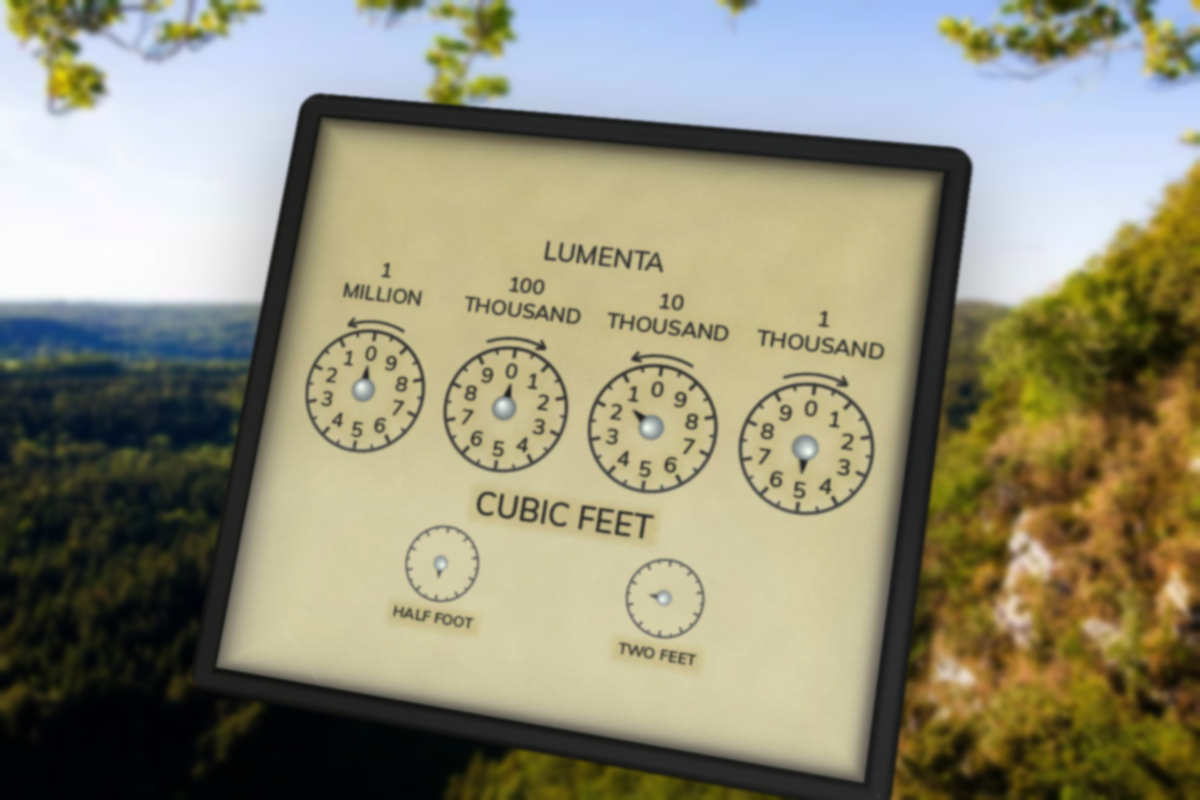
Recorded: value=1500 unit=ft³
